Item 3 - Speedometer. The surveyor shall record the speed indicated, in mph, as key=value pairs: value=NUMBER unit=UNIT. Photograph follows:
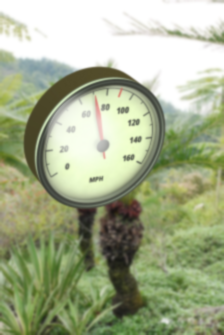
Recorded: value=70 unit=mph
